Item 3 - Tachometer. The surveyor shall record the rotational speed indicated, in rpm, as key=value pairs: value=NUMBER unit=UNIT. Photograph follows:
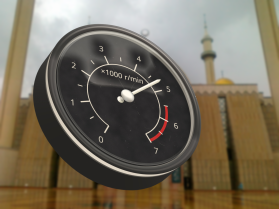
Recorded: value=4750 unit=rpm
